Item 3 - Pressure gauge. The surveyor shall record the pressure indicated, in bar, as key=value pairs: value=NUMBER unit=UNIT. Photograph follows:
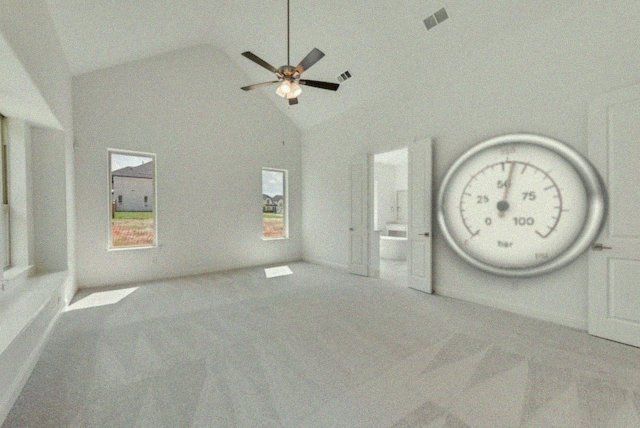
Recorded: value=55 unit=bar
